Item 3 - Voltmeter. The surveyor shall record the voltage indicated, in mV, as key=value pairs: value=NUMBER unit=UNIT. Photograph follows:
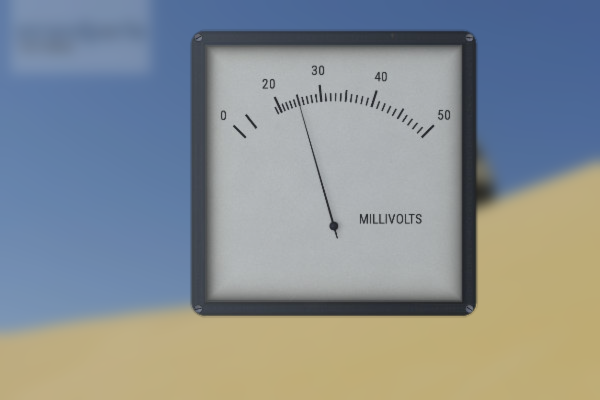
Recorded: value=25 unit=mV
